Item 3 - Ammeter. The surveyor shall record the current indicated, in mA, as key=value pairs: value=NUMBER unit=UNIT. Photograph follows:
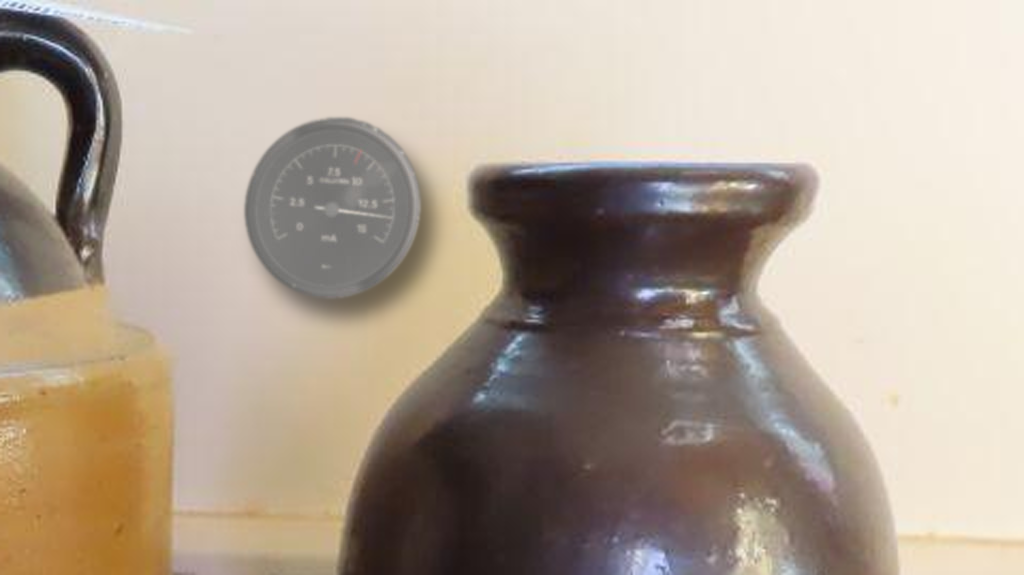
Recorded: value=13.5 unit=mA
